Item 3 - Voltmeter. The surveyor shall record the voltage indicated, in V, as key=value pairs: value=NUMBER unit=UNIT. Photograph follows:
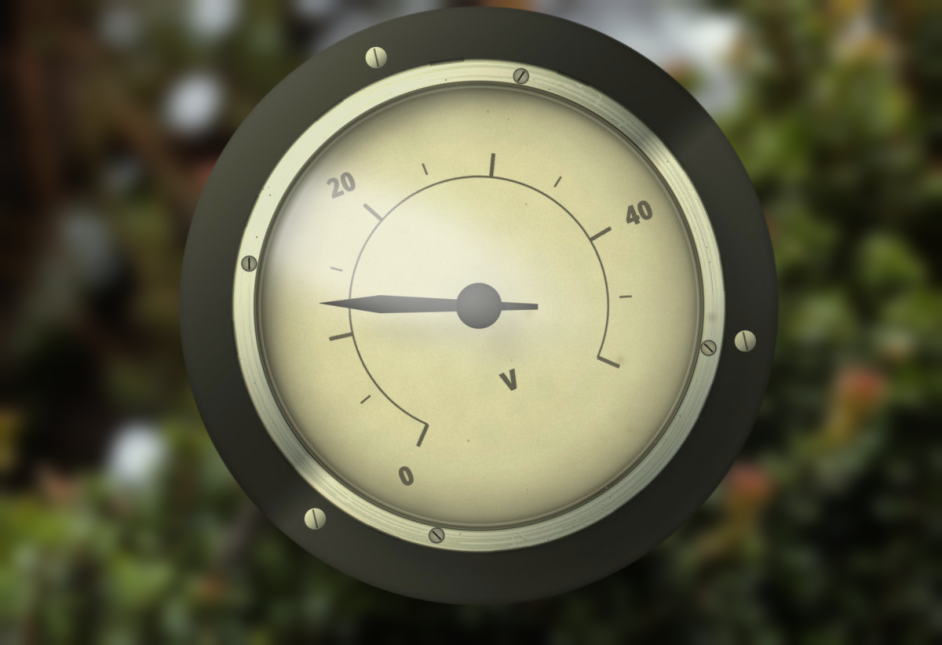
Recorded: value=12.5 unit=V
